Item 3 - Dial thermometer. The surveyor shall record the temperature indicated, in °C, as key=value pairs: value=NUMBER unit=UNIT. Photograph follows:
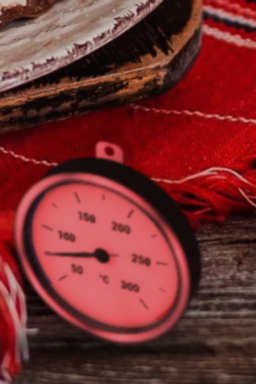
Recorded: value=75 unit=°C
